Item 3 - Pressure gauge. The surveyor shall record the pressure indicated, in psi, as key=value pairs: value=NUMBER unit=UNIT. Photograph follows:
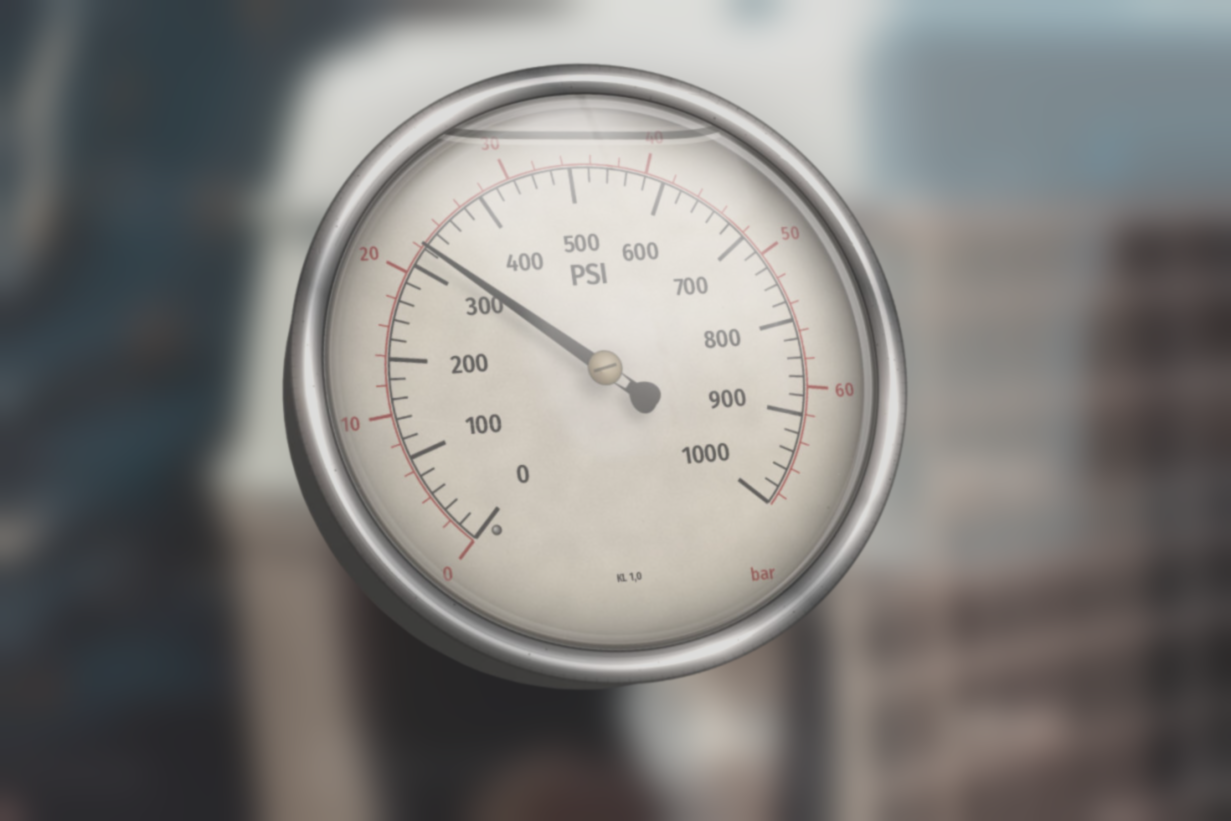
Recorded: value=320 unit=psi
